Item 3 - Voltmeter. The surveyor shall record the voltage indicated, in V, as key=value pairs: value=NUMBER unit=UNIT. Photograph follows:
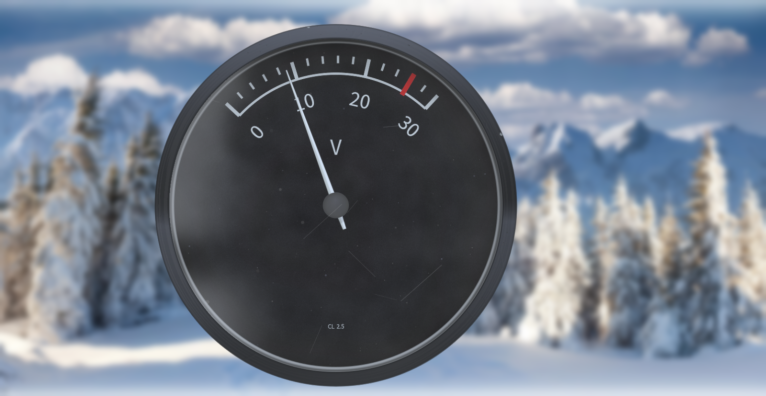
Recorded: value=9 unit=V
